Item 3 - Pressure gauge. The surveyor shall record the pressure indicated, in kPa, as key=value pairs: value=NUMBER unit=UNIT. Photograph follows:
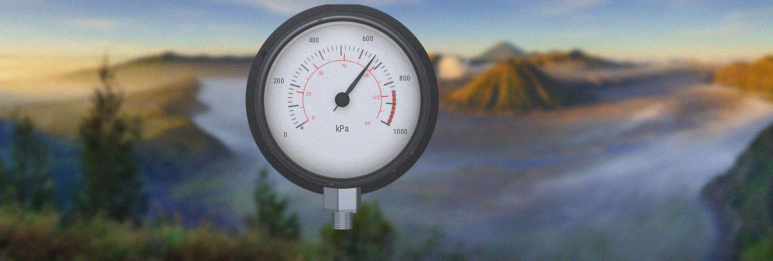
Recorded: value=660 unit=kPa
